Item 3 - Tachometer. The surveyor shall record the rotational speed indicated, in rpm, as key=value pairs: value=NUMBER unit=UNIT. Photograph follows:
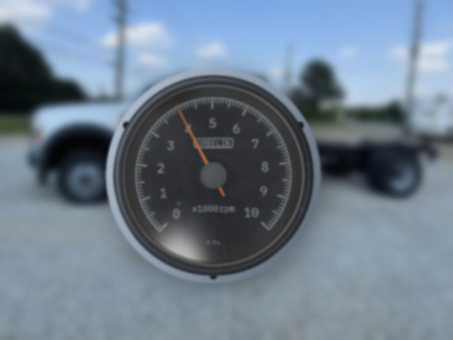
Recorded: value=4000 unit=rpm
